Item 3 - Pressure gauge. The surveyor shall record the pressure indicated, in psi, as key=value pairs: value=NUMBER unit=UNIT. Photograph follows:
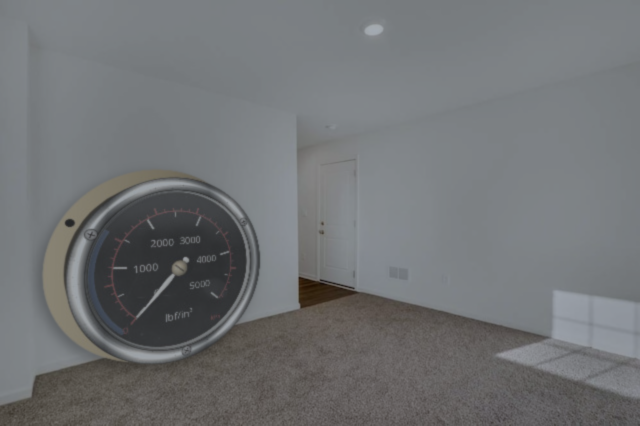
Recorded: value=0 unit=psi
